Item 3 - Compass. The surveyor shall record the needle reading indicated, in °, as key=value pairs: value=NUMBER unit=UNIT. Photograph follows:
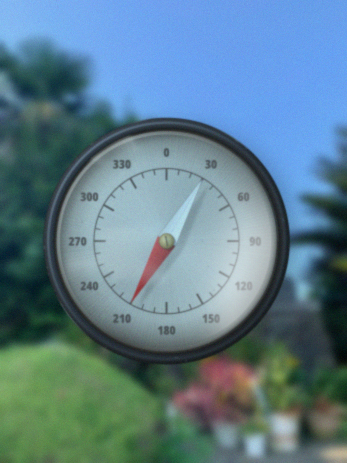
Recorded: value=210 unit=°
